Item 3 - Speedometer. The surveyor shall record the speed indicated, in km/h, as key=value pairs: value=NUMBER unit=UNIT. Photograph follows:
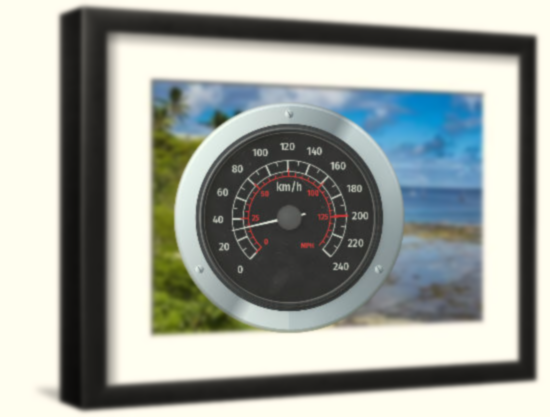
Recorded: value=30 unit=km/h
